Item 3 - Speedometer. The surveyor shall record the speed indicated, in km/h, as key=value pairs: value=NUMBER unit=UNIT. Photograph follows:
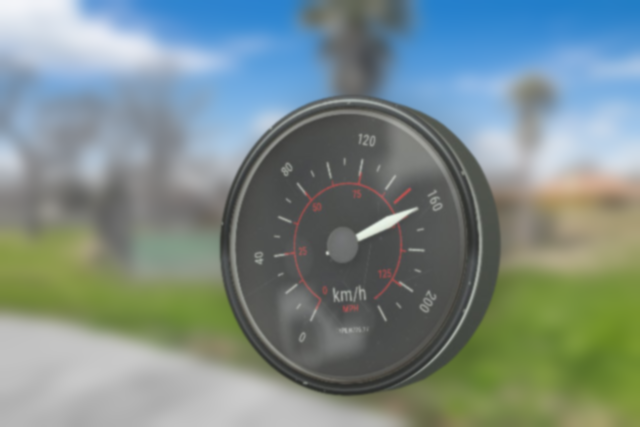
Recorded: value=160 unit=km/h
